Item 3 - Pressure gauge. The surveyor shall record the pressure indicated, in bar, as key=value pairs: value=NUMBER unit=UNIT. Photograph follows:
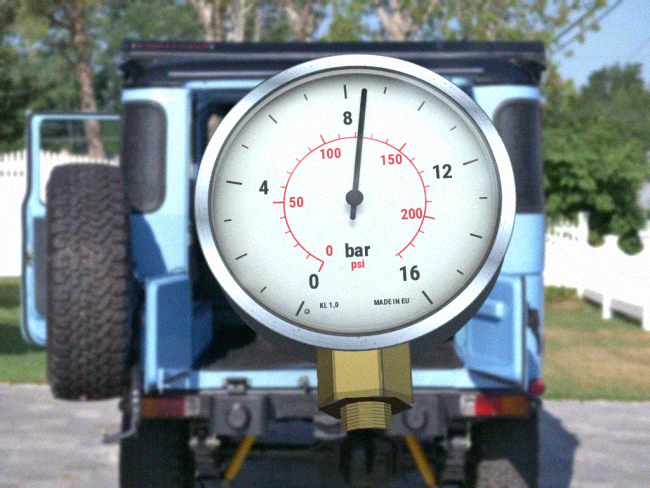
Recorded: value=8.5 unit=bar
